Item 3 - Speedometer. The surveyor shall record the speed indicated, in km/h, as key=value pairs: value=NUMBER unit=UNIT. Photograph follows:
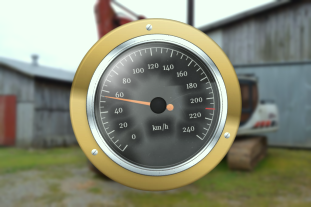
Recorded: value=55 unit=km/h
